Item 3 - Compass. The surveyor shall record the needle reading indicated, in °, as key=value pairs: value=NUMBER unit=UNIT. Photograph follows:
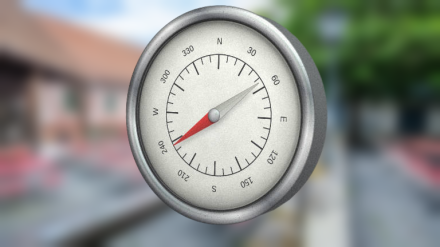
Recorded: value=235 unit=°
